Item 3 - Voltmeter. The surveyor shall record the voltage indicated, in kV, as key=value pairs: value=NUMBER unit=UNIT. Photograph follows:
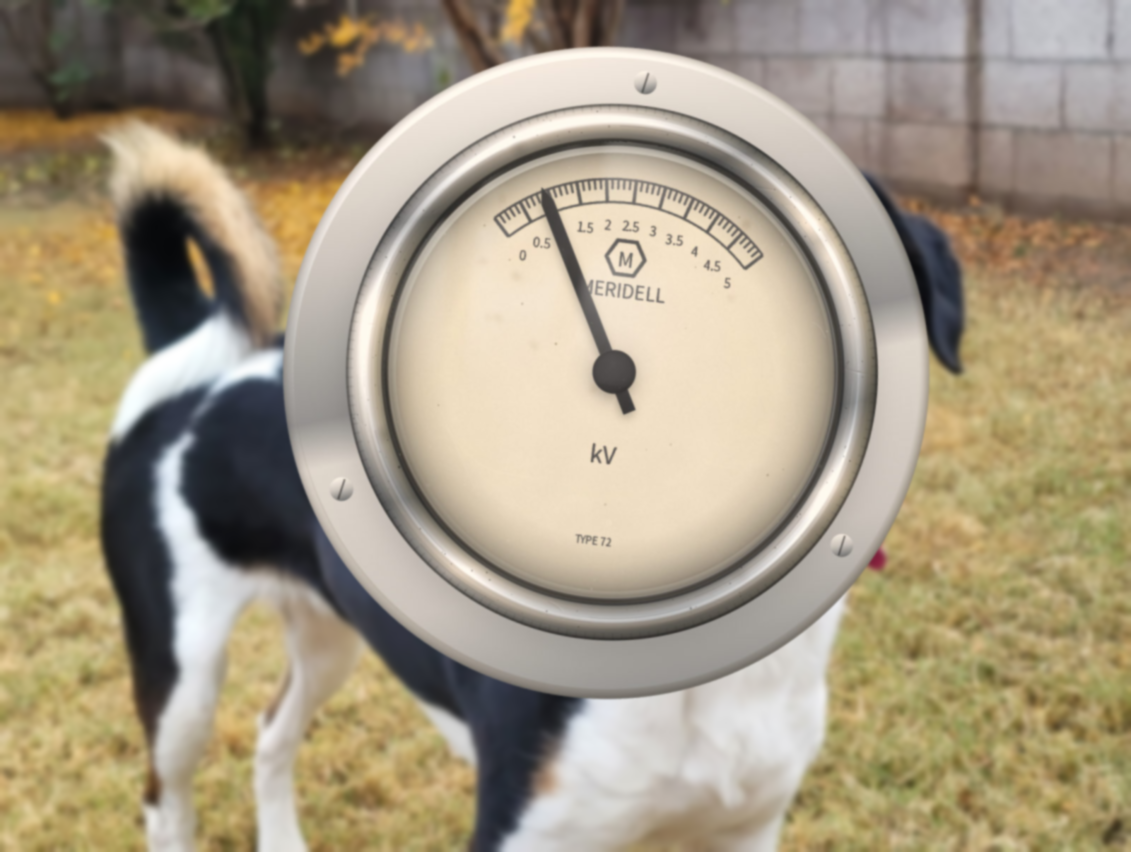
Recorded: value=0.9 unit=kV
